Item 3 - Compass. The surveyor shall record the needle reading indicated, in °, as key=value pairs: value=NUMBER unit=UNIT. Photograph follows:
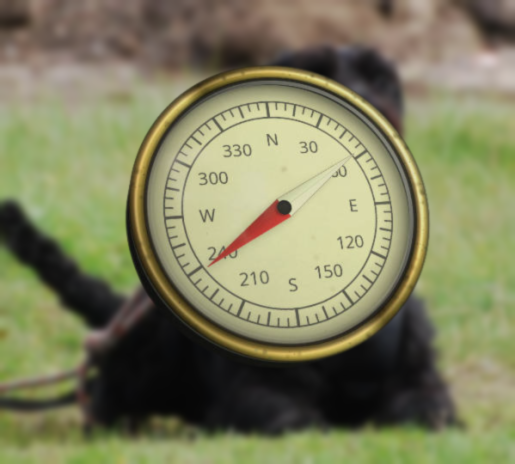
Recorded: value=237.5 unit=°
